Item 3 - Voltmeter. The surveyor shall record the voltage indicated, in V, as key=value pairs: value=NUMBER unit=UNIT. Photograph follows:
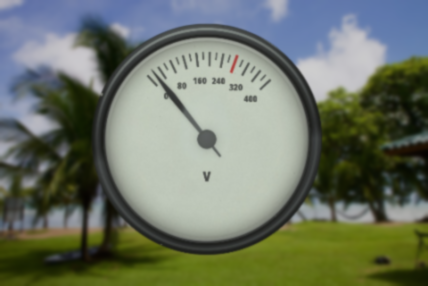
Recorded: value=20 unit=V
